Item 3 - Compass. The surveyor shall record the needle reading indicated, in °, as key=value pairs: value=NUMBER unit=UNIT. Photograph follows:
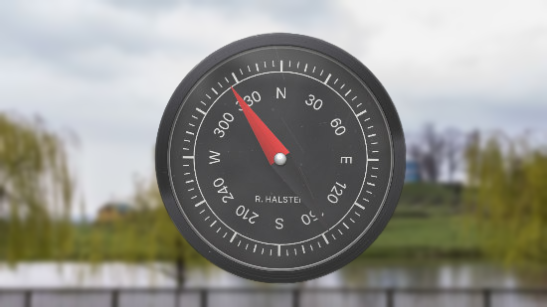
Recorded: value=325 unit=°
